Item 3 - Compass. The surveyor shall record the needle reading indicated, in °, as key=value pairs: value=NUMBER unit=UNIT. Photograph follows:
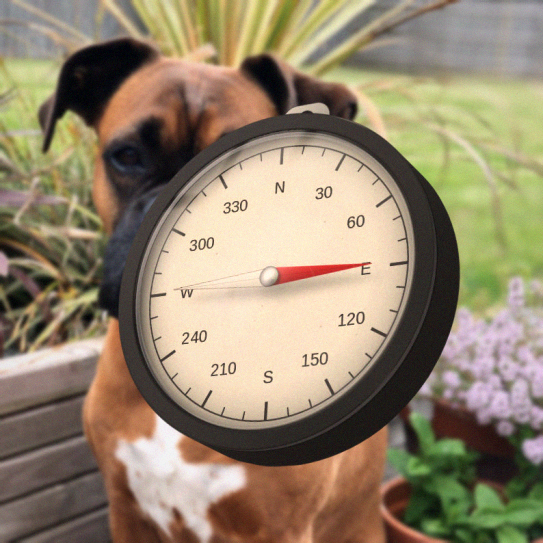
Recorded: value=90 unit=°
